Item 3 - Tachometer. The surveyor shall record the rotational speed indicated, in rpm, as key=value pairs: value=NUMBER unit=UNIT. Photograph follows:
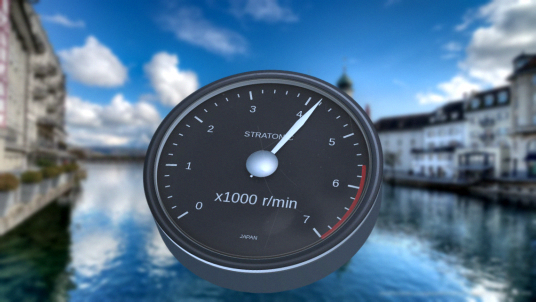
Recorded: value=4200 unit=rpm
